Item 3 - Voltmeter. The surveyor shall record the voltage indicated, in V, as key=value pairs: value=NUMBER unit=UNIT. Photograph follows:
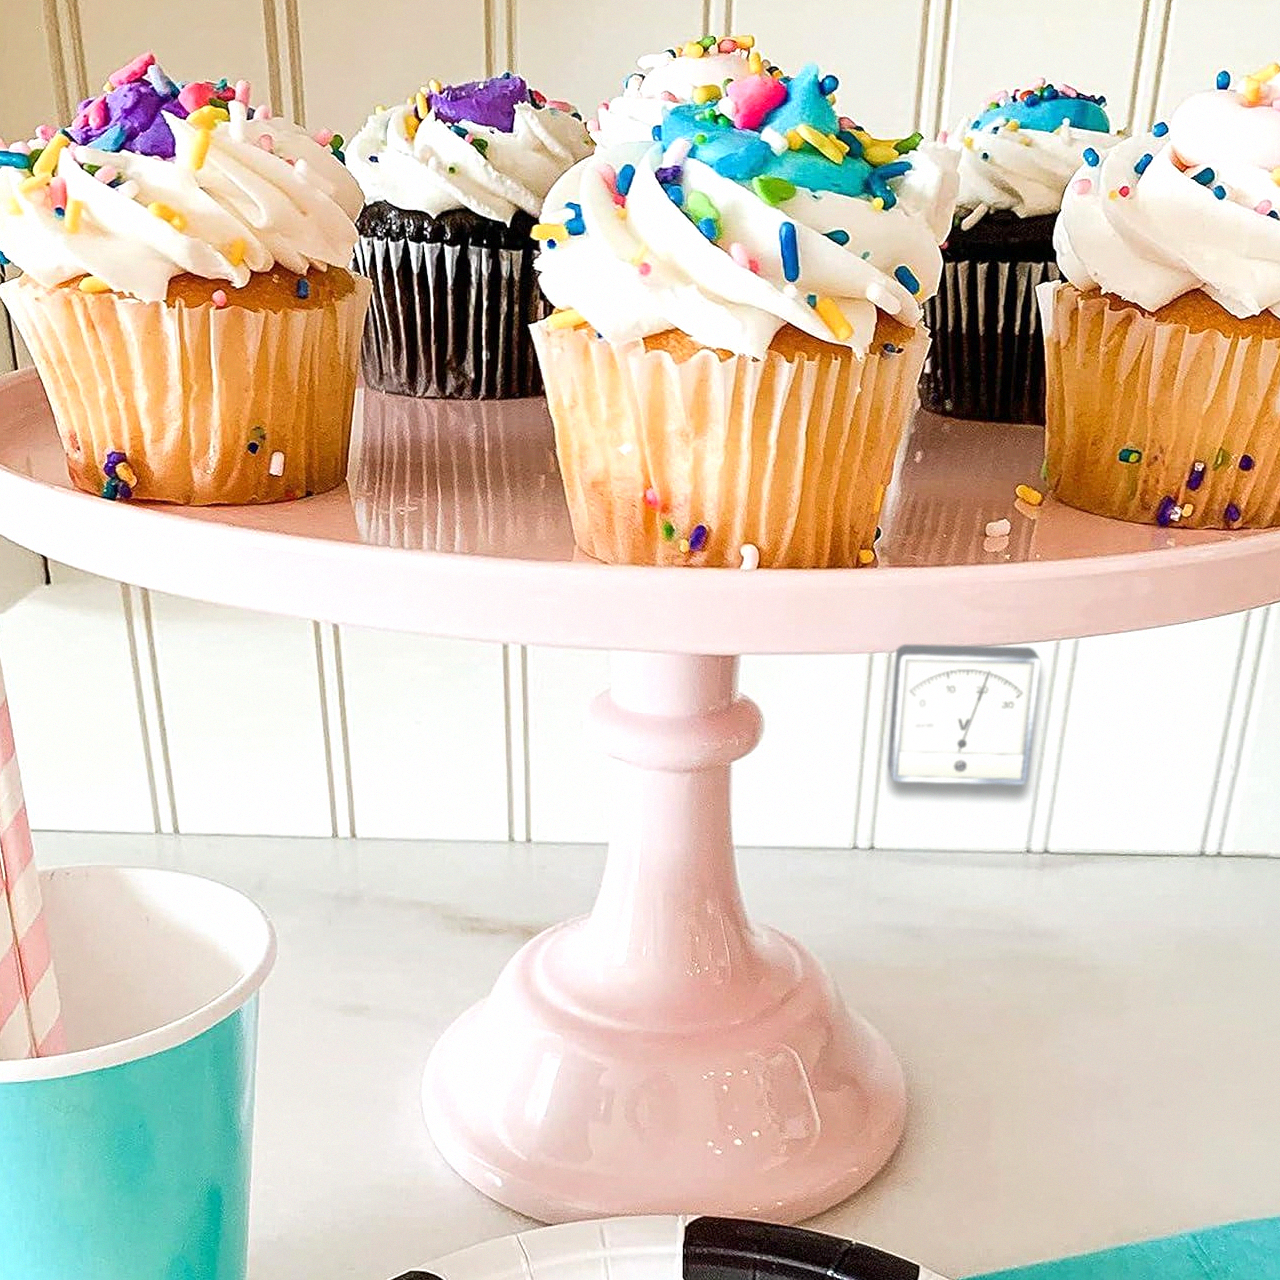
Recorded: value=20 unit=V
